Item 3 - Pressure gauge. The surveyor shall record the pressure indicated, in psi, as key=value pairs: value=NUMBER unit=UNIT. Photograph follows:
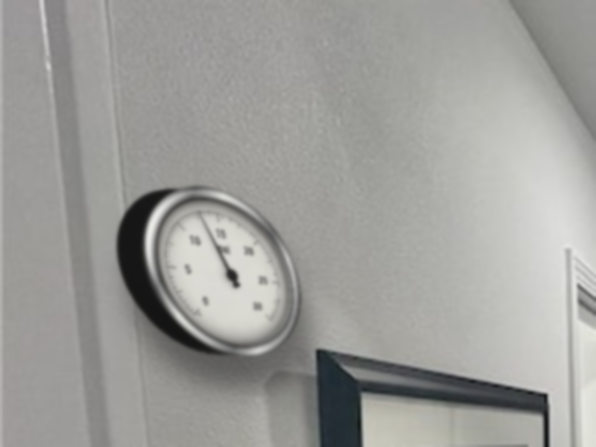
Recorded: value=12.5 unit=psi
